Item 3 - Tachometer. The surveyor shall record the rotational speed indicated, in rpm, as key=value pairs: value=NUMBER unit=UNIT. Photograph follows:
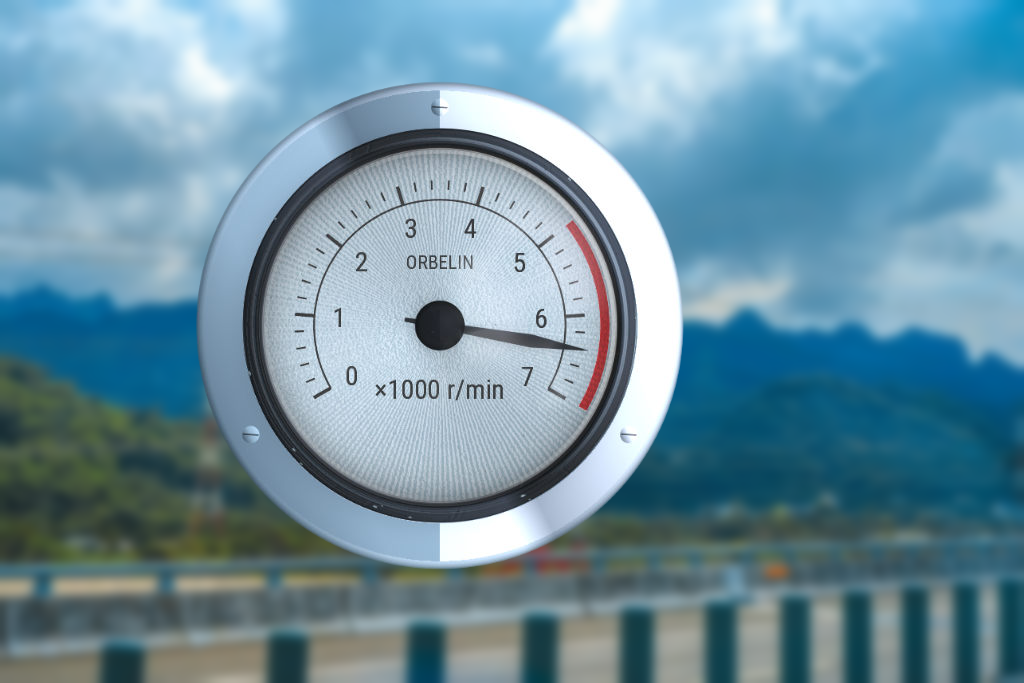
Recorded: value=6400 unit=rpm
